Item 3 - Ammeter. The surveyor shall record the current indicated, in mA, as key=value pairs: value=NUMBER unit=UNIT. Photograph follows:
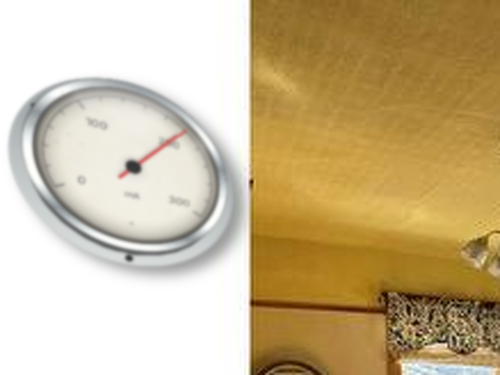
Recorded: value=200 unit=mA
